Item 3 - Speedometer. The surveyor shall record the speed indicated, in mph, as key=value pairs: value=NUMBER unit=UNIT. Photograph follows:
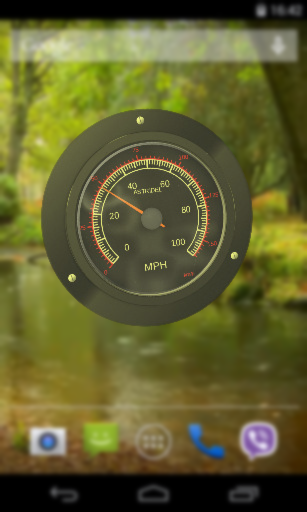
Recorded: value=30 unit=mph
